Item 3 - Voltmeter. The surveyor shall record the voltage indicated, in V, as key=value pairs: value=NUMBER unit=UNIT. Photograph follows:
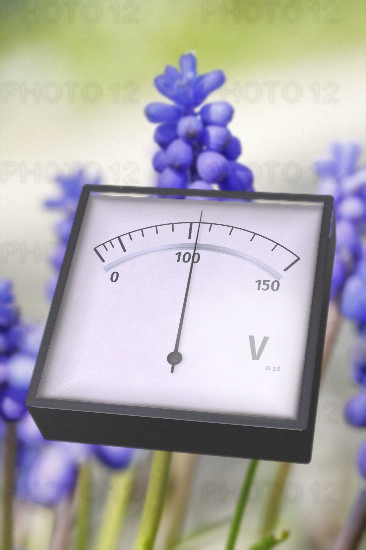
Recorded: value=105 unit=V
